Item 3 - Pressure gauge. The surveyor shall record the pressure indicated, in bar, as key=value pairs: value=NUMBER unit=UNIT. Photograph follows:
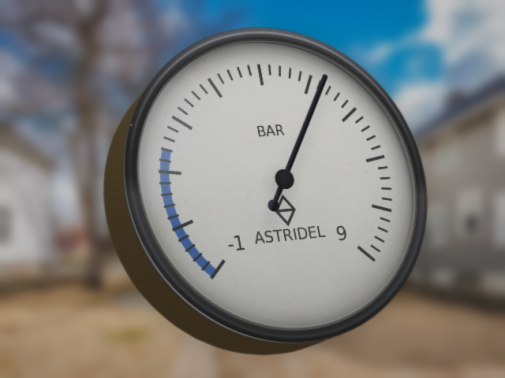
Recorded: value=5.2 unit=bar
